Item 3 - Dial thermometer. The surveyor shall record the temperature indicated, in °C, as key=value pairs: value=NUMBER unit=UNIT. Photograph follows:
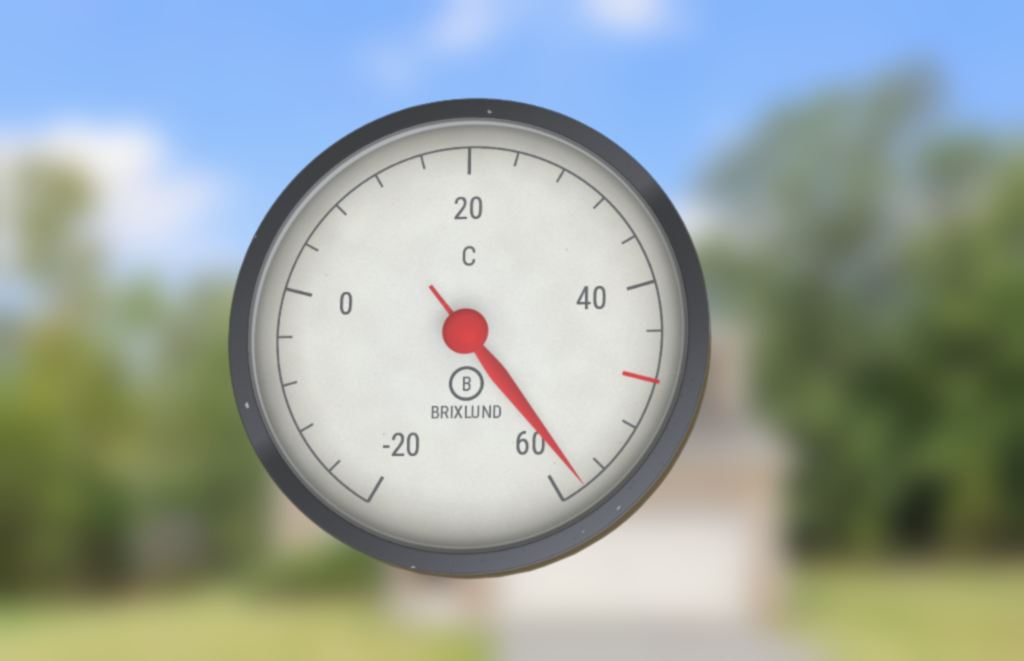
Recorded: value=58 unit=°C
